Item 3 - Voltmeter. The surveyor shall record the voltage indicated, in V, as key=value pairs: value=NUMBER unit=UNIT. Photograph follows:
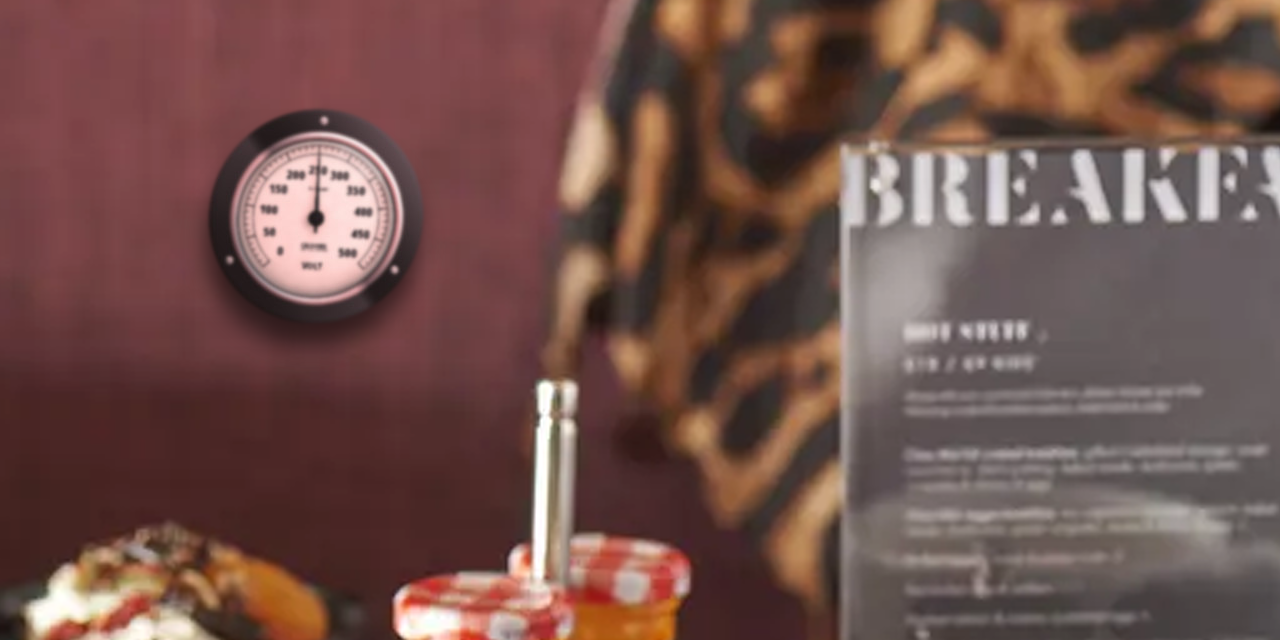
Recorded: value=250 unit=V
